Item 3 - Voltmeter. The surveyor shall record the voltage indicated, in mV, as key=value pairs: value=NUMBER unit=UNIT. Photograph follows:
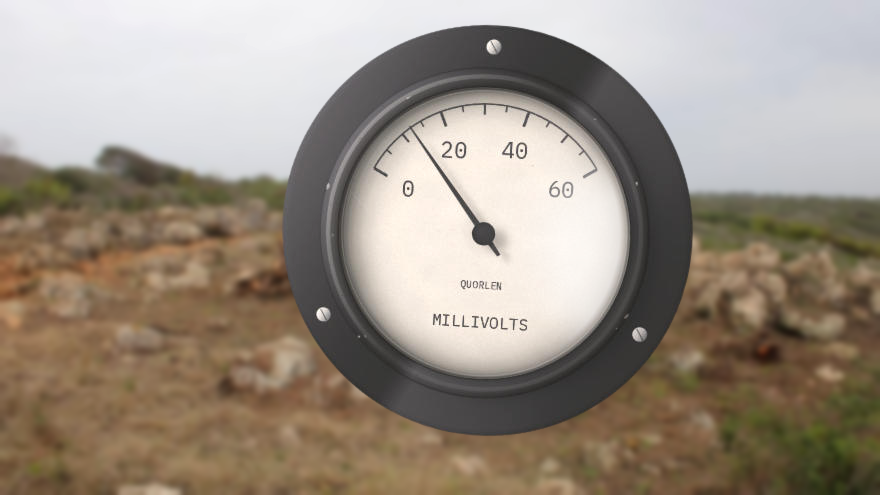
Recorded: value=12.5 unit=mV
